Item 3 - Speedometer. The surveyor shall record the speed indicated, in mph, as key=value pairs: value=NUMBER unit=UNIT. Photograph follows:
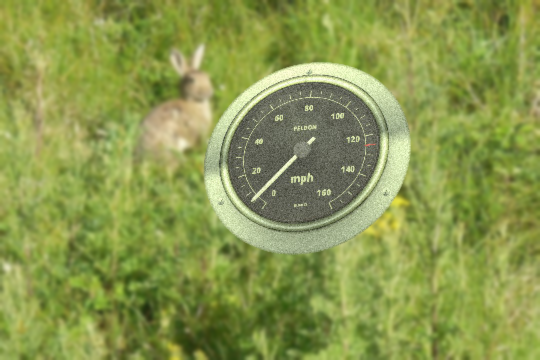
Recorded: value=5 unit=mph
